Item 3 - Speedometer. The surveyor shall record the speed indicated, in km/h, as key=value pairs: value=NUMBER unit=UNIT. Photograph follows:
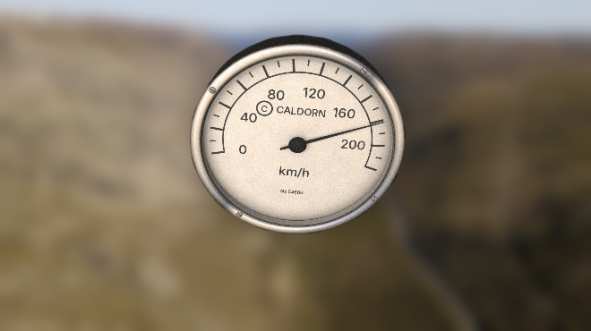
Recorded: value=180 unit=km/h
